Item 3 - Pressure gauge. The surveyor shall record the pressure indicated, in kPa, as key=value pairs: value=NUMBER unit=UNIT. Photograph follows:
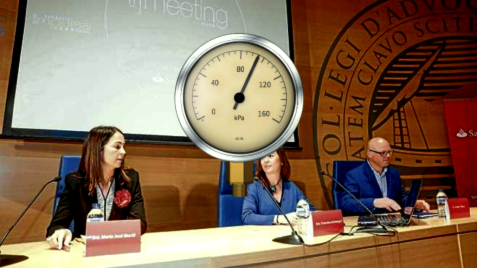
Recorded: value=95 unit=kPa
